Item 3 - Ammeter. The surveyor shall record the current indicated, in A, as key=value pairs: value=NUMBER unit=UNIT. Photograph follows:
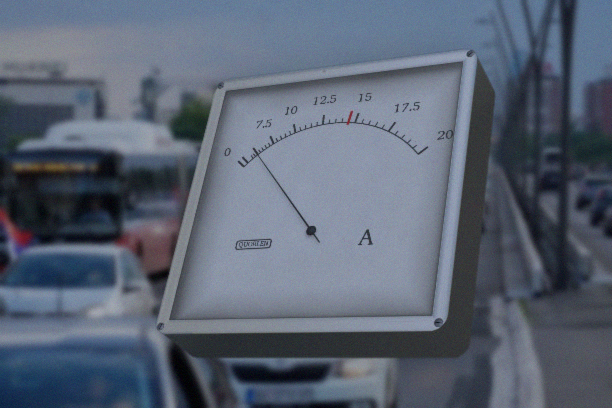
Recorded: value=5 unit=A
